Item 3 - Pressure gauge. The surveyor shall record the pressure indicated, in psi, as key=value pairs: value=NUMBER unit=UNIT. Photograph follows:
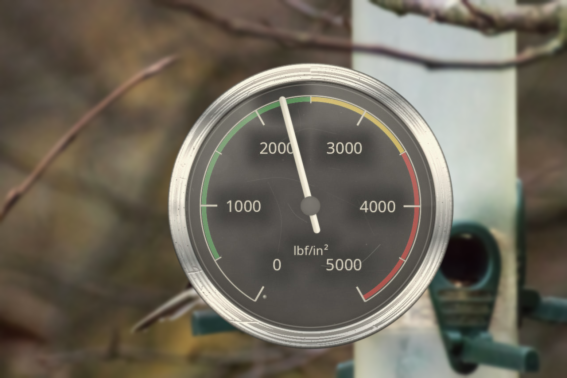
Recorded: value=2250 unit=psi
